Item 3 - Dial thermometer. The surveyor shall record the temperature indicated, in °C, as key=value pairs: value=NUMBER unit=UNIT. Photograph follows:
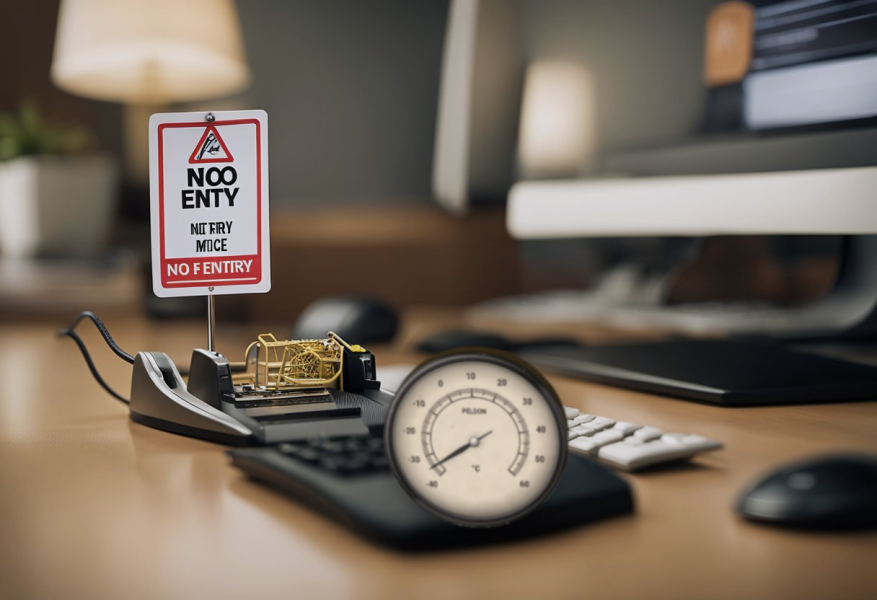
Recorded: value=-35 unit=°C
